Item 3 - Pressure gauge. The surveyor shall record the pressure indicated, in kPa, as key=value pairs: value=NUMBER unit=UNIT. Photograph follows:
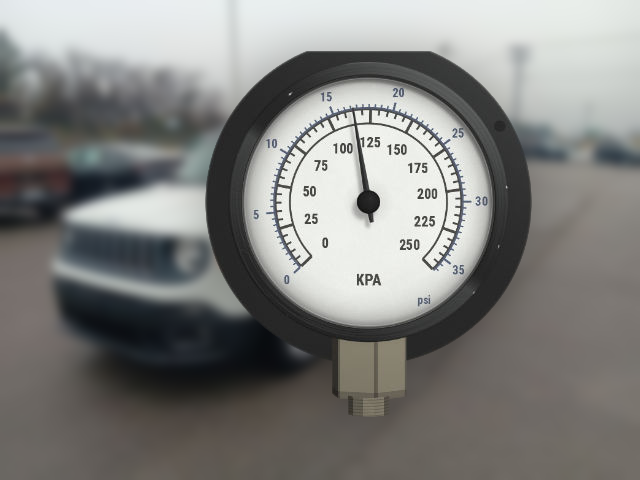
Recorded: value=115 unit=kPa
